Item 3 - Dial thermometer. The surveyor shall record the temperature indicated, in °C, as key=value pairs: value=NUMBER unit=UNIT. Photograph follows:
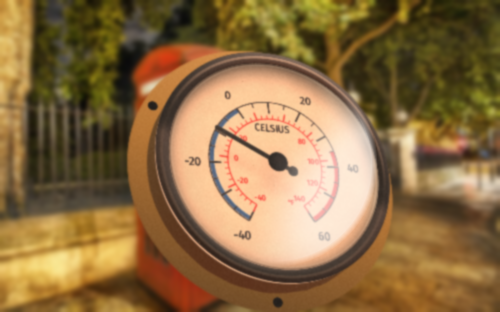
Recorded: value=-10 unit=°C
